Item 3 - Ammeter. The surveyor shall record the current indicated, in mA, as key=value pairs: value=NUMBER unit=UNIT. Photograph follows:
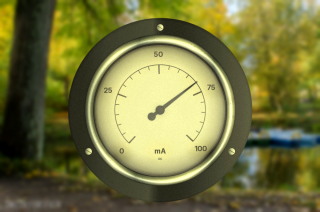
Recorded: value=70 unit=mA
